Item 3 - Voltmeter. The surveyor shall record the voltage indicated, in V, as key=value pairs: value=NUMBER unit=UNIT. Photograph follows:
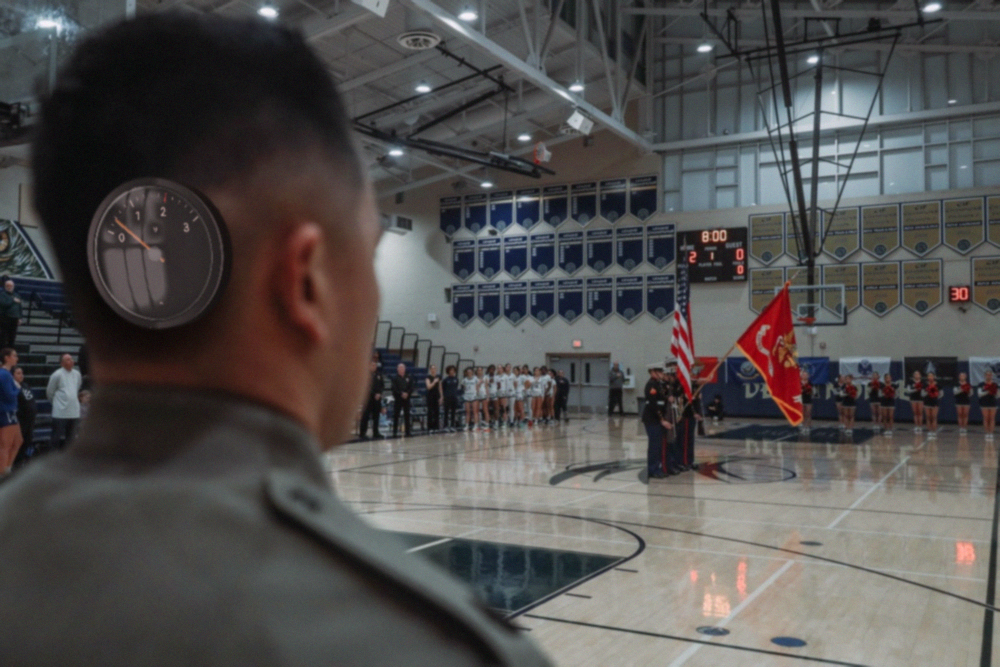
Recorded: value=0.4 unit=V
